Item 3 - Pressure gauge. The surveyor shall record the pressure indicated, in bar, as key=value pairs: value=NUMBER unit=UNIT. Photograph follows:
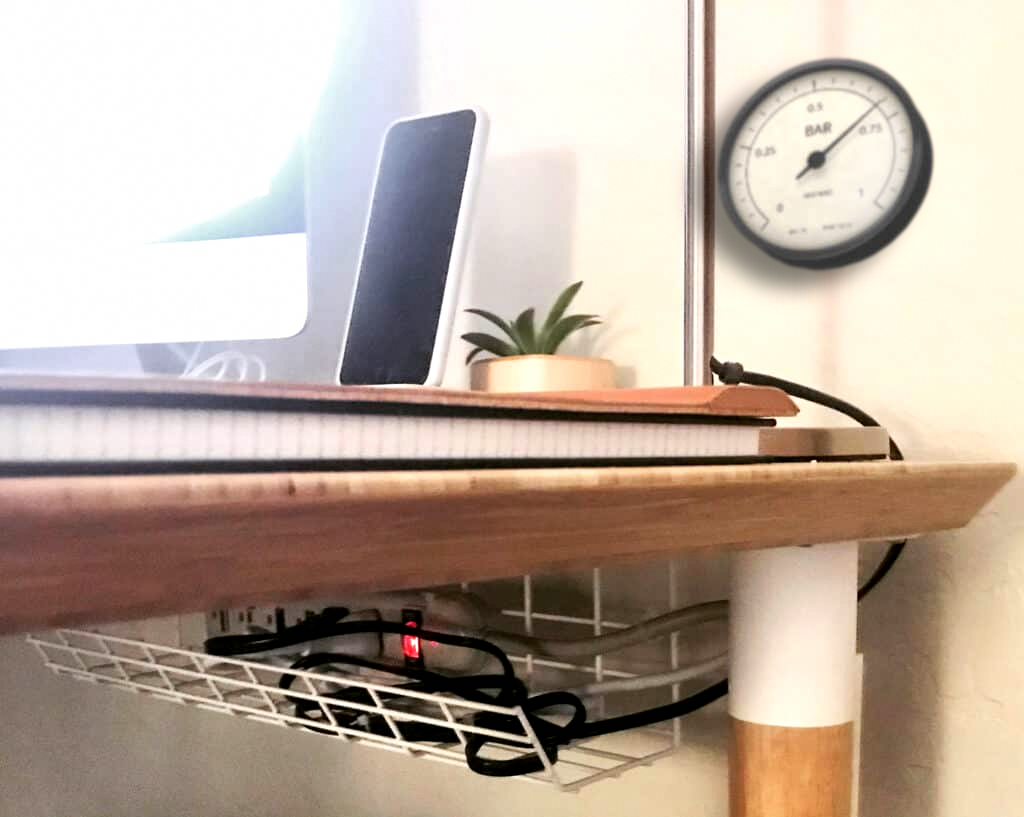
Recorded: value=0.7 unit=bar
